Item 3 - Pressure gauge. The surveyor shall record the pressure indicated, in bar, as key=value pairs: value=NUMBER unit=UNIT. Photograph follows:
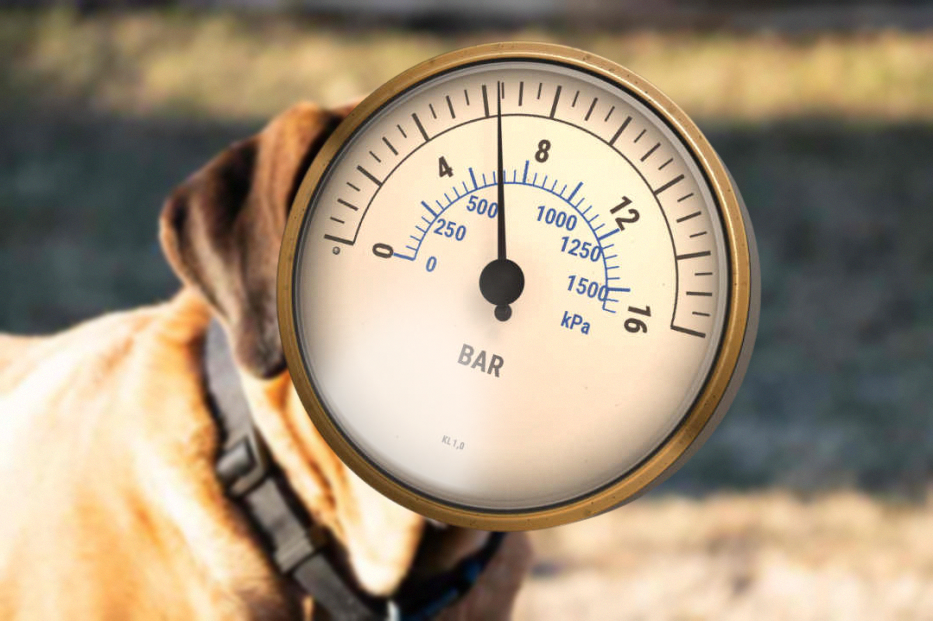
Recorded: value=6.5 unit=bar
